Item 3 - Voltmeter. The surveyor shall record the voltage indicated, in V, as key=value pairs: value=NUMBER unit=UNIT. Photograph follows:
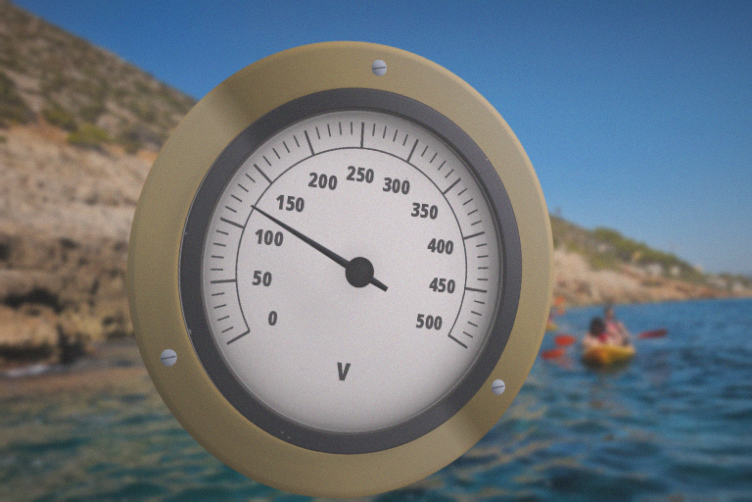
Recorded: value=120 unit=V
